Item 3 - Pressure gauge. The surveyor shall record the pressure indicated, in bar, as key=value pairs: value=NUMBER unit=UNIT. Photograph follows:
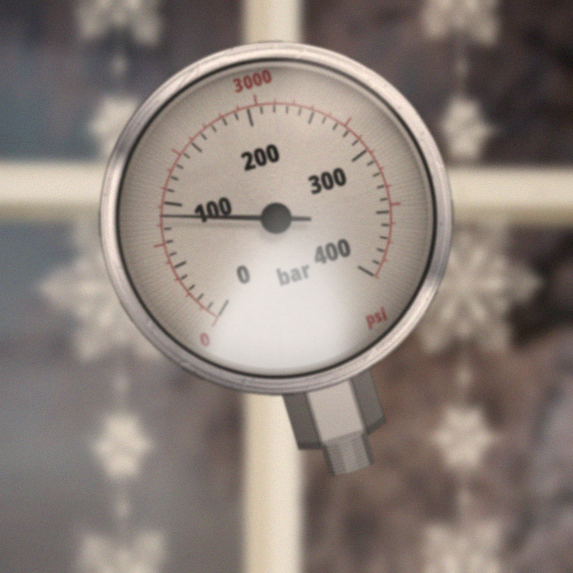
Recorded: value=90 unit=bar
